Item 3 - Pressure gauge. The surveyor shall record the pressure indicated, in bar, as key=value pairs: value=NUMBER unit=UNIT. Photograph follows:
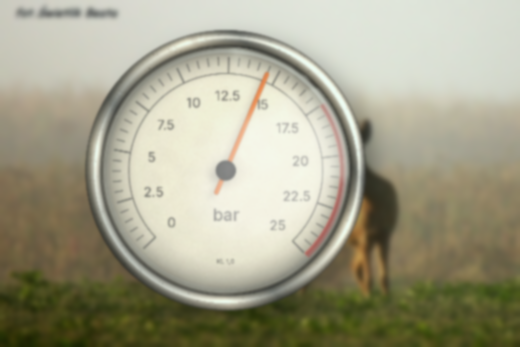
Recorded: value=14.5 unit=bar
